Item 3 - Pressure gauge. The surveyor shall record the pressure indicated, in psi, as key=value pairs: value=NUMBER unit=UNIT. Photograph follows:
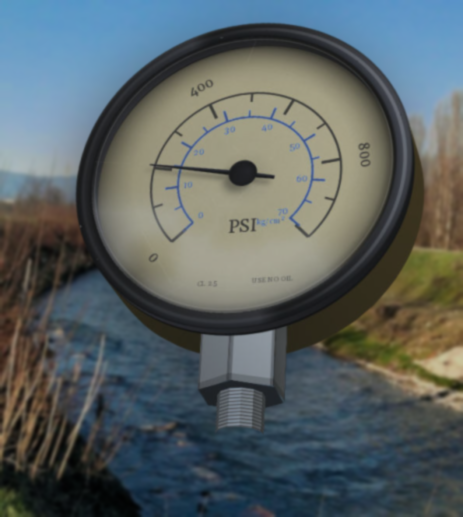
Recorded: value=200 unit=psi
